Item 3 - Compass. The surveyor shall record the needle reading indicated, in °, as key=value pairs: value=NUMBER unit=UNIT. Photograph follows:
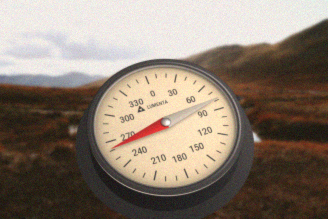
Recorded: value=260 unit=°
